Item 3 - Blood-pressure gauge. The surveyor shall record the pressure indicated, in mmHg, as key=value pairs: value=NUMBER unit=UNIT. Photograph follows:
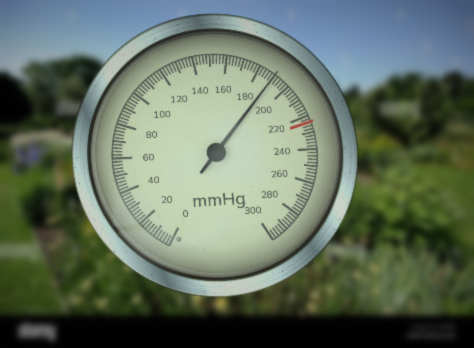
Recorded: value=190 unit=mmHg
